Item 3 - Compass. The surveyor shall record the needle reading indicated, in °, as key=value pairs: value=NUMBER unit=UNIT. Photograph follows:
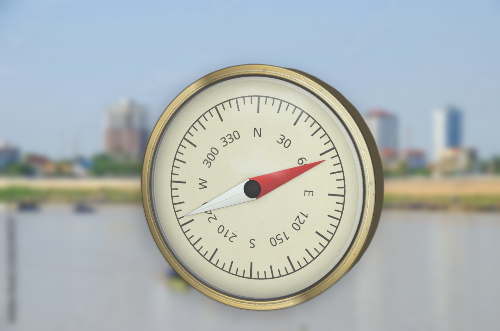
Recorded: value=65 unit=°
